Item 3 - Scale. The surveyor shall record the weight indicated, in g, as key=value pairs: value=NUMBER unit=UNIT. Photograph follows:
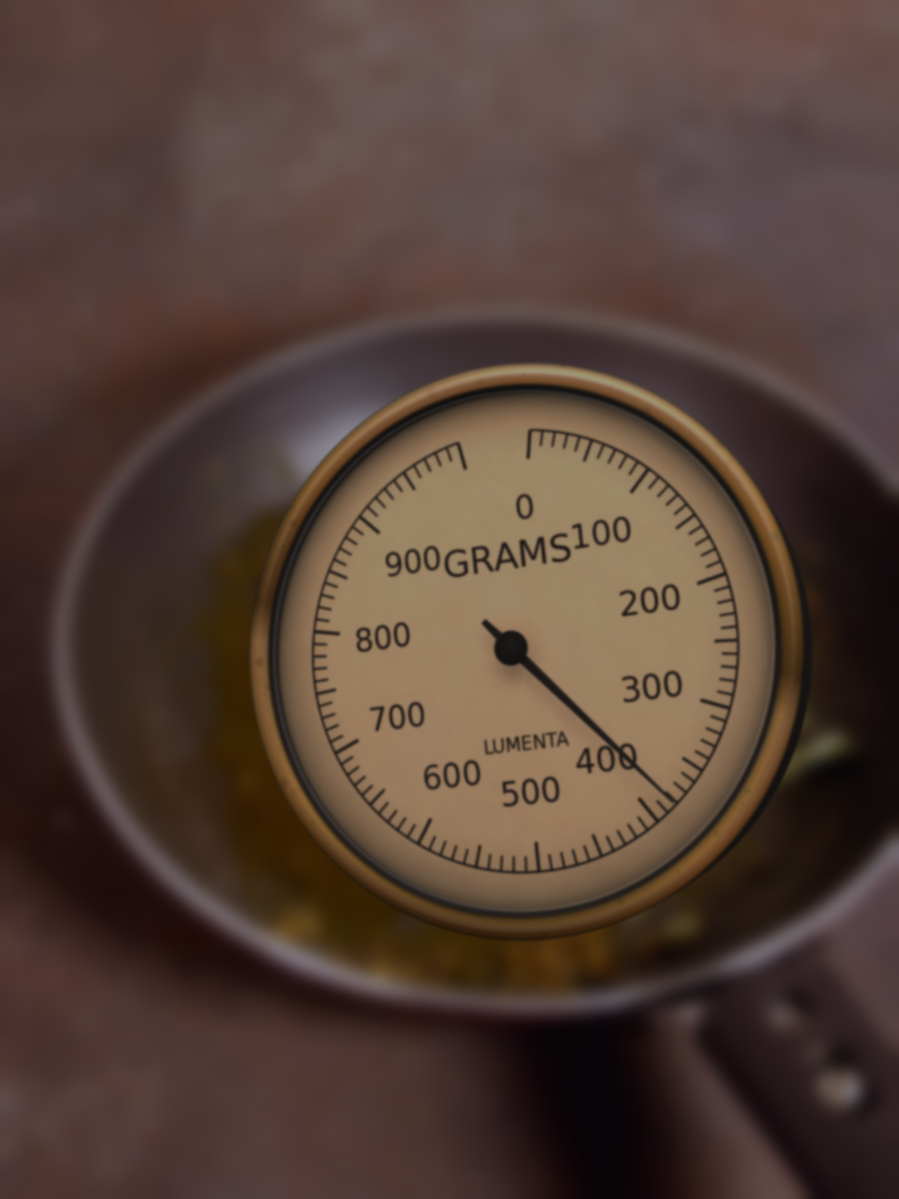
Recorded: value=380 unit=g
